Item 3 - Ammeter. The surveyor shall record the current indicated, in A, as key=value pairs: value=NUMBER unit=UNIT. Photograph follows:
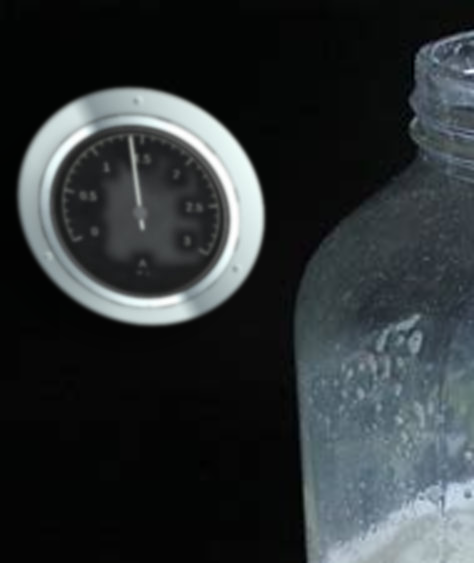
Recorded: value=1.4 unit=A
